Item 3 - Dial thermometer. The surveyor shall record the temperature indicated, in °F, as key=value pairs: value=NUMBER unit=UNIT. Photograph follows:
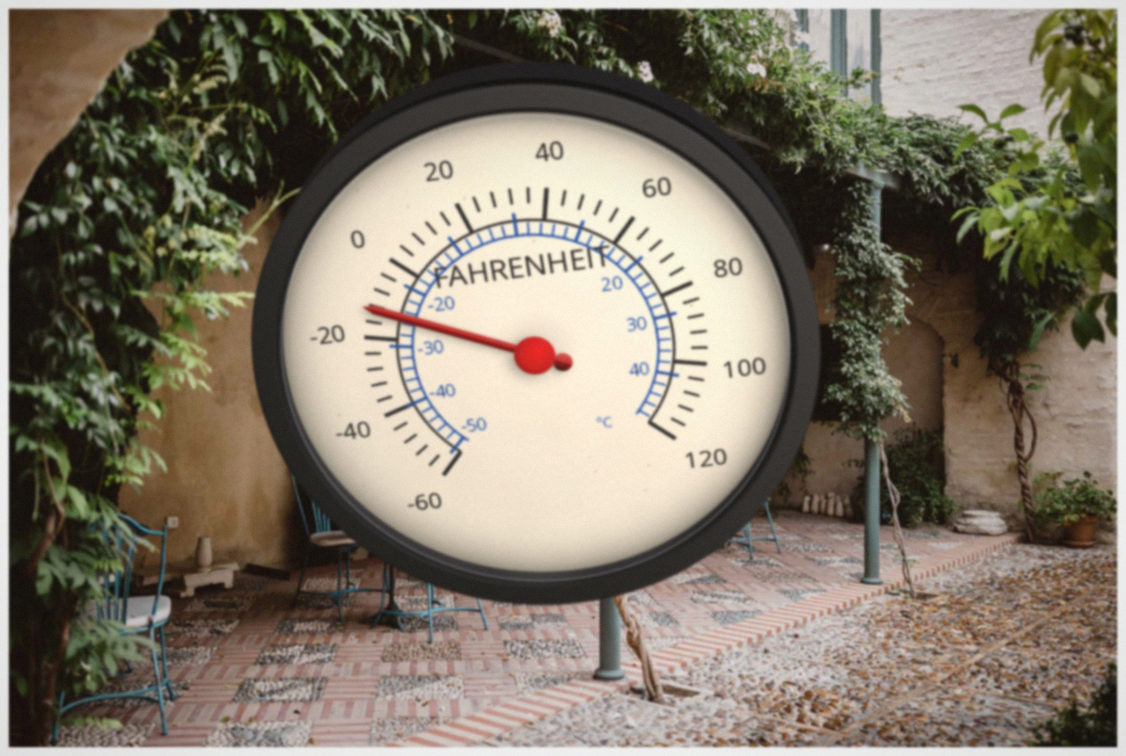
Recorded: value=-12 unit=°F
